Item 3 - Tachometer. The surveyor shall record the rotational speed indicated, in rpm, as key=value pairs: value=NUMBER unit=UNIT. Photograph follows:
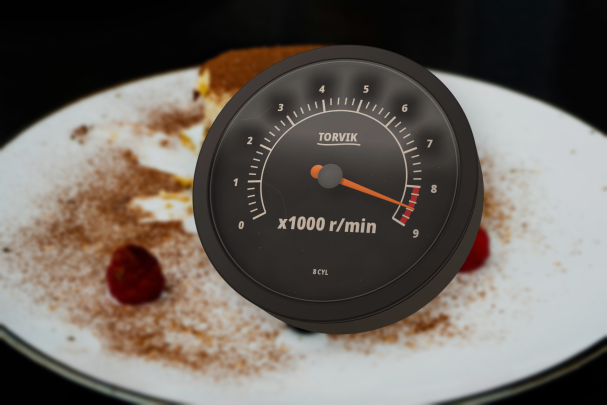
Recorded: value=8600 unit=rpm
